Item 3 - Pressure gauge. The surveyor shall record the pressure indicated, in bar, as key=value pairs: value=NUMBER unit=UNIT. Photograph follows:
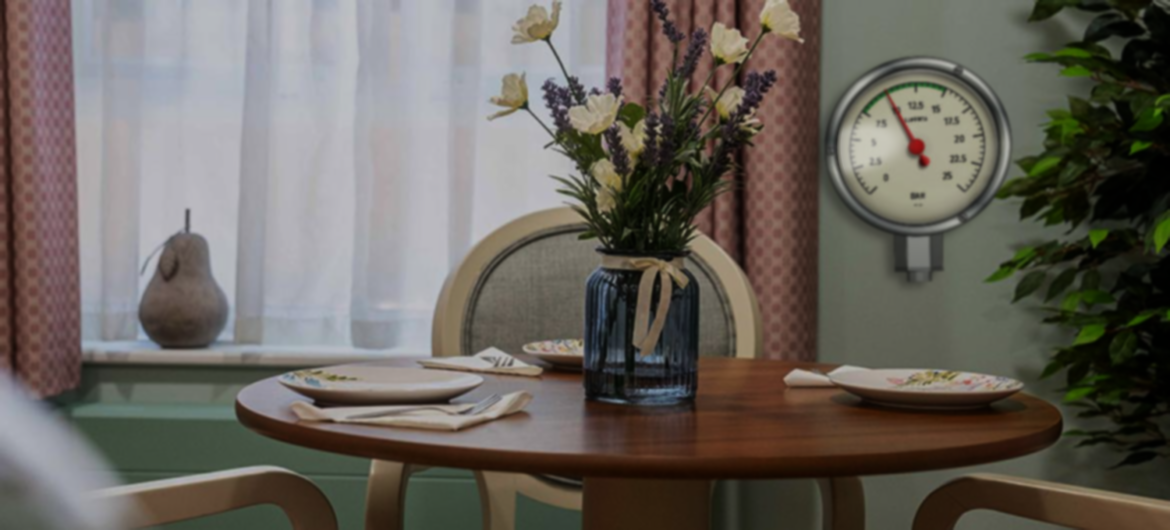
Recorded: value=10 unit=bar
